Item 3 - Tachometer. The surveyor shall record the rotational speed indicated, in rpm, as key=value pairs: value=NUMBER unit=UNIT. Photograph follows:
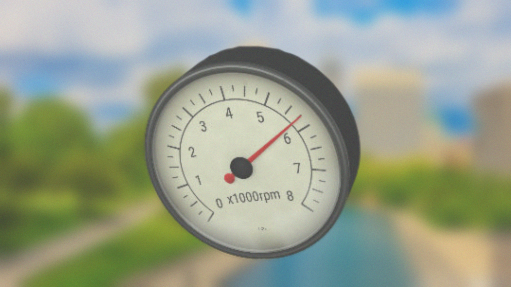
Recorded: value=5750 unit=rpm
